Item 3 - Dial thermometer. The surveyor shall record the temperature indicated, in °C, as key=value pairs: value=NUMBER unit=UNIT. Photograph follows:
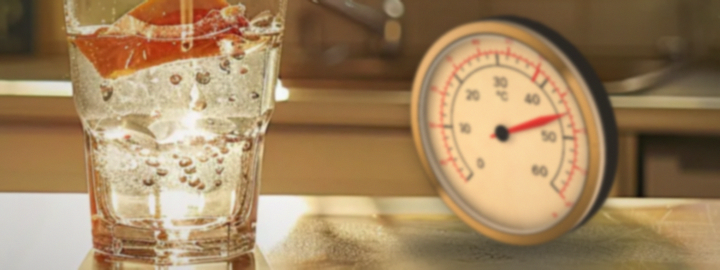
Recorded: value=46 unit=°C
